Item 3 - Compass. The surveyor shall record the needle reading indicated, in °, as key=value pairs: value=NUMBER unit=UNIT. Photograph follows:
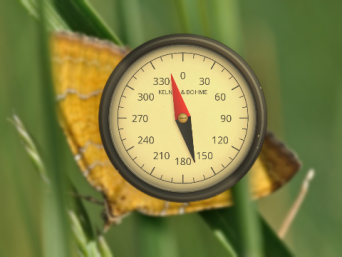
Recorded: value=345 unit=°
